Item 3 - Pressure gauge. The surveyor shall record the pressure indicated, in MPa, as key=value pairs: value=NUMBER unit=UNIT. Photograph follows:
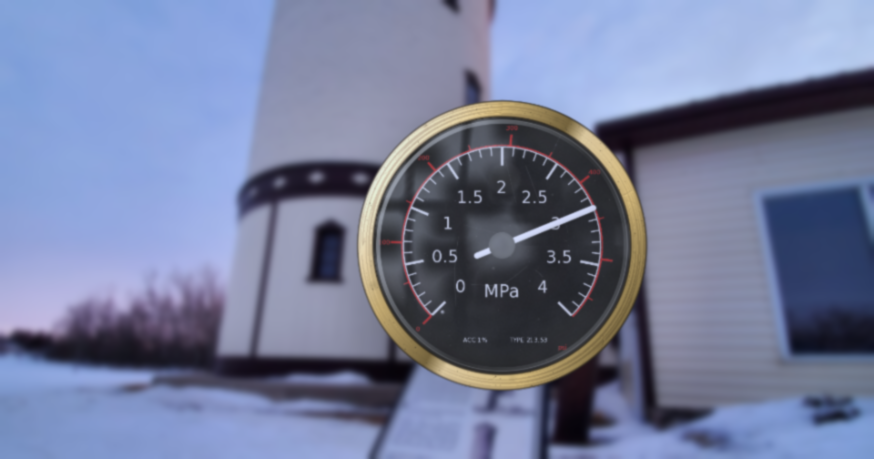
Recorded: value=3 unit=MPa
